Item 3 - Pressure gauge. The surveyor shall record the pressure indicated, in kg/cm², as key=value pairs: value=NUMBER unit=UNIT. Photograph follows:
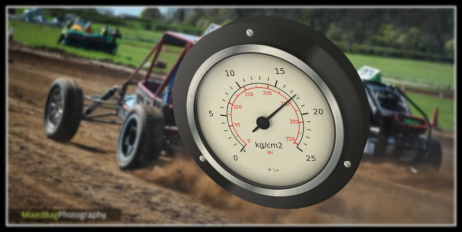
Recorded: value=17.5 unit=kg/cm²
